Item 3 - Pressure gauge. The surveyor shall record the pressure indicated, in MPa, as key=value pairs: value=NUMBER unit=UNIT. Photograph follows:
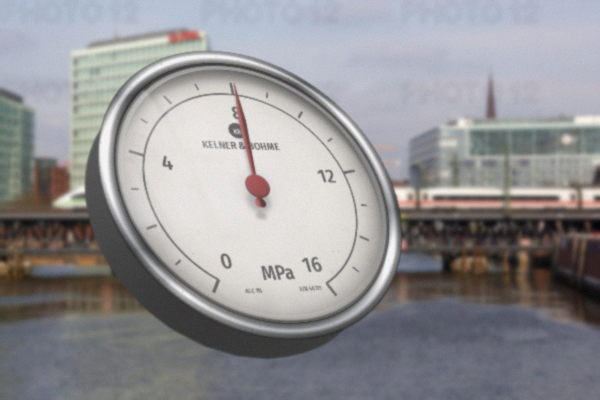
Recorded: value=8 unit=MPa
